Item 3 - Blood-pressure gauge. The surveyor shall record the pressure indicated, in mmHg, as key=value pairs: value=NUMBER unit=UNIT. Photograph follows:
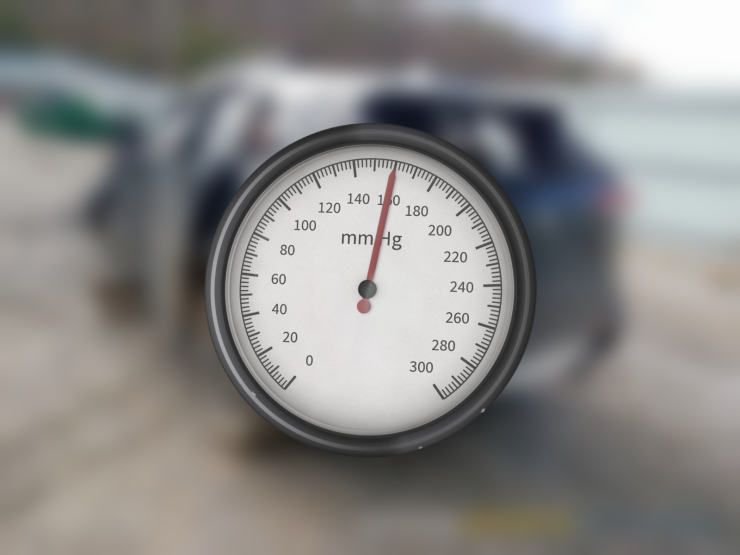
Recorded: value=160 unit=mmHg
